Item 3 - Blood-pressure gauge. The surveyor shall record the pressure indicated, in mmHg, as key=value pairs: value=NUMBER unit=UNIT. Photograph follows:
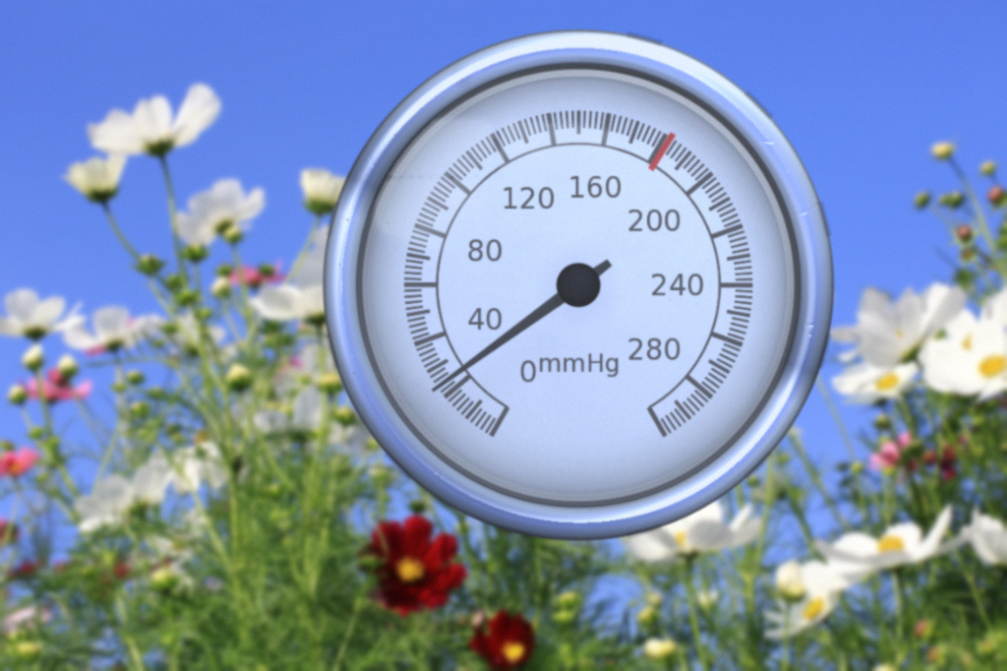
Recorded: value=24 unit=mmHg
